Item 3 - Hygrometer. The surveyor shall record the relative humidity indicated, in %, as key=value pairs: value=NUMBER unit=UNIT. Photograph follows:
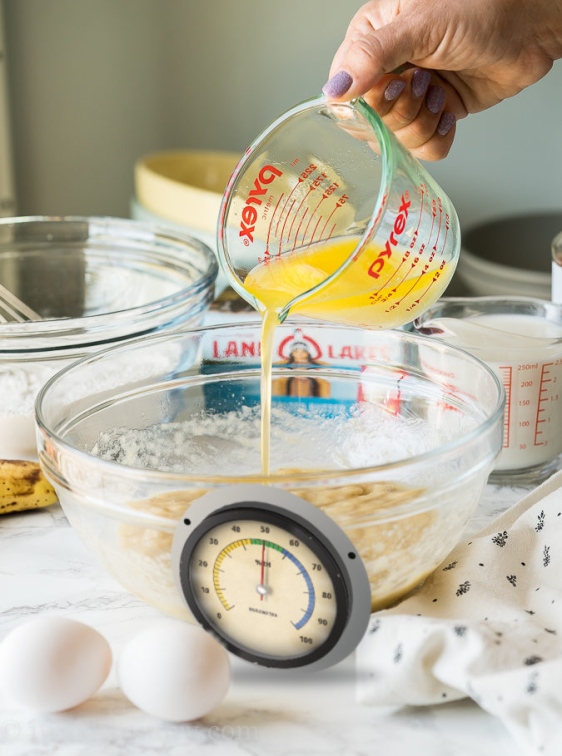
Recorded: value=50 unit=%
